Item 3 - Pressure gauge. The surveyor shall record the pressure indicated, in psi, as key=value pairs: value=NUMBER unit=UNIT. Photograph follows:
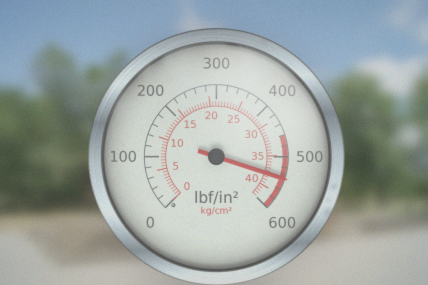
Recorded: value=540 unit=psi
